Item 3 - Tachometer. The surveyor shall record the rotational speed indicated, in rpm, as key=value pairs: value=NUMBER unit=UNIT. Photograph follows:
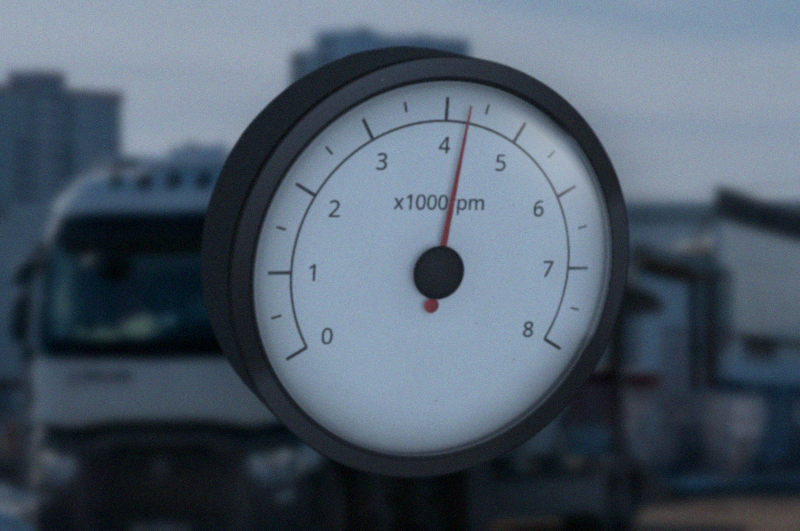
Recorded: value=4250 unit=rpm
